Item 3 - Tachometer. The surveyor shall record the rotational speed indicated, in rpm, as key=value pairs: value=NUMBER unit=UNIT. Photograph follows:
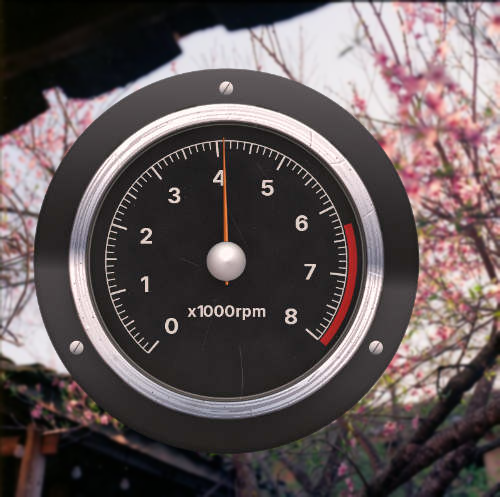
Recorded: value=4100 unit=rpm
